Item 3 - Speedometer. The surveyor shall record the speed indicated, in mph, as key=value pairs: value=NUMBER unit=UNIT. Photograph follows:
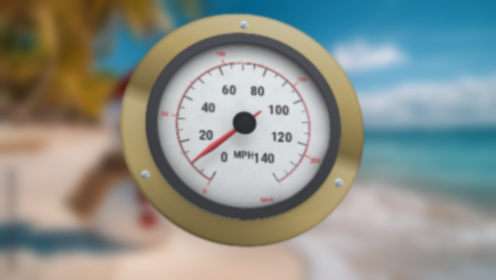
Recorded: value=10 unit=mph
